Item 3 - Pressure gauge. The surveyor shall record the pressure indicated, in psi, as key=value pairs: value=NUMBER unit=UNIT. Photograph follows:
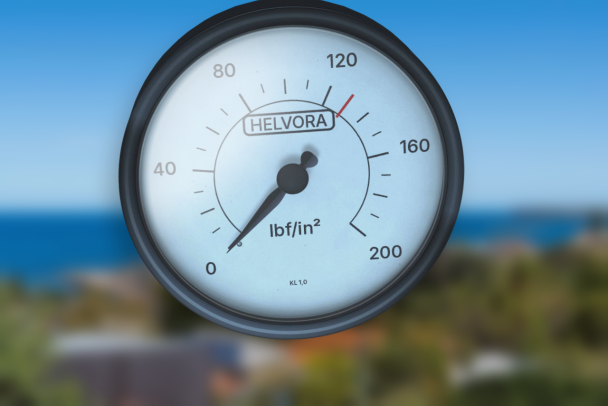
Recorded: value=0 unit=psi
